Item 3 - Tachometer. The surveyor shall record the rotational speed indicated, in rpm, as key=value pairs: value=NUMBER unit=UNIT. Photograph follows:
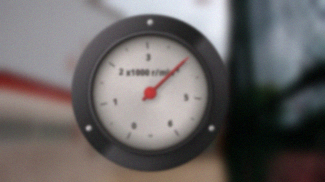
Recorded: value=4000 unit=rpm
